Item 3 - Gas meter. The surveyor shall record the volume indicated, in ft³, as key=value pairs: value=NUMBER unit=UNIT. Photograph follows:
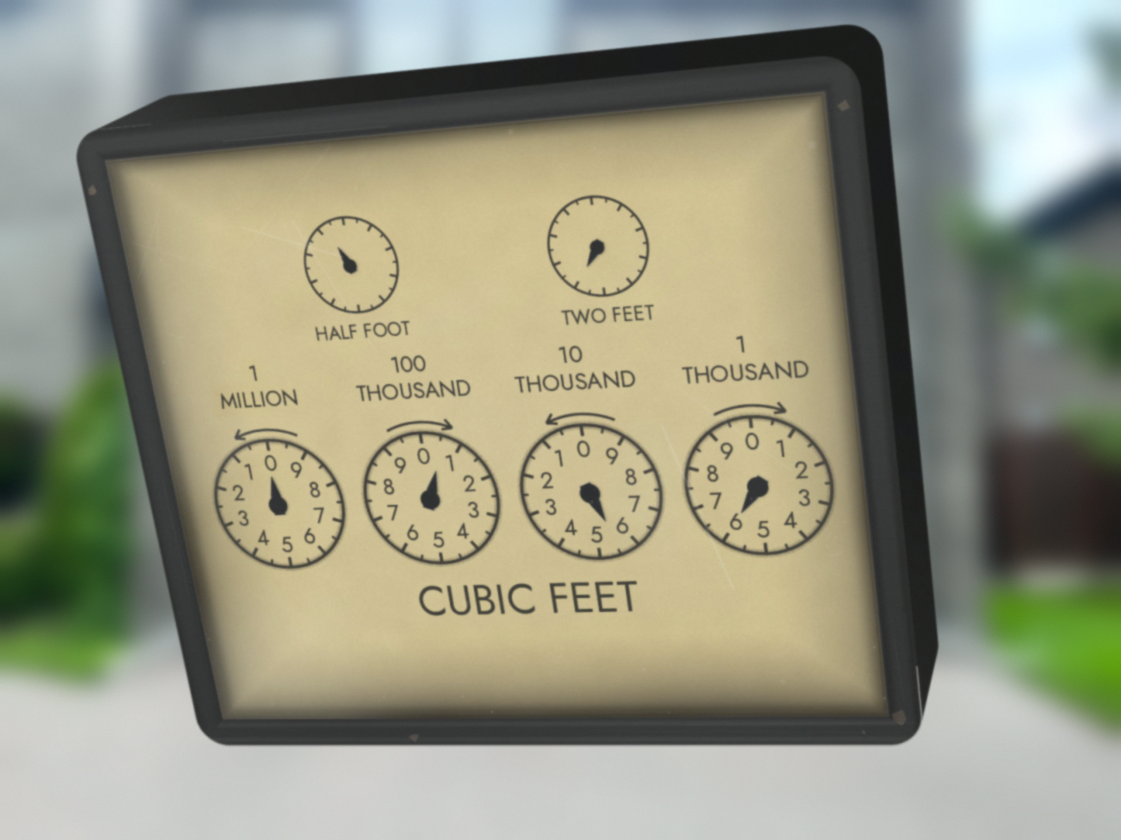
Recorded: value=5600 unit=ft³
